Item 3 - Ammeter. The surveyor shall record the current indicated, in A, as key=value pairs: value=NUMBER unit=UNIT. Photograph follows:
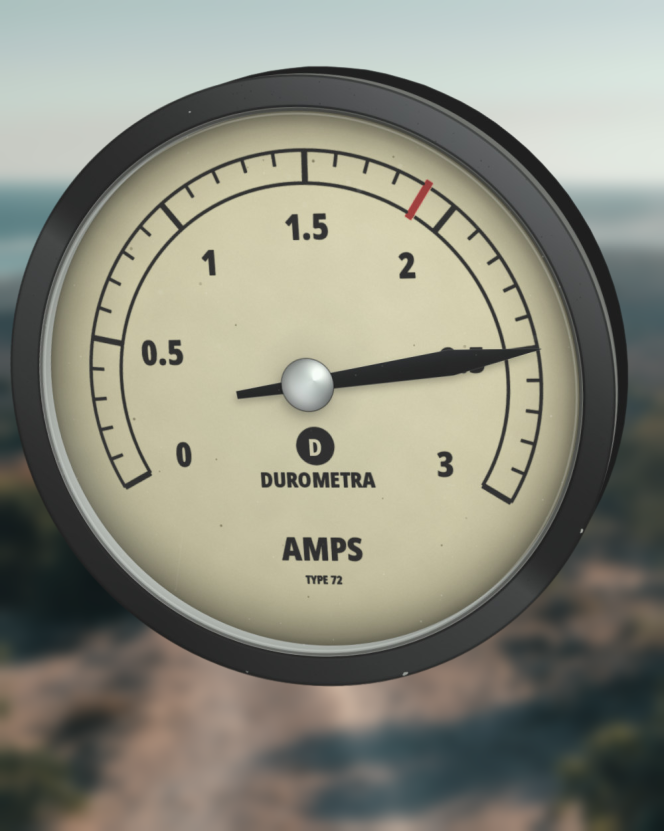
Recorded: value=2.5 unit=A
